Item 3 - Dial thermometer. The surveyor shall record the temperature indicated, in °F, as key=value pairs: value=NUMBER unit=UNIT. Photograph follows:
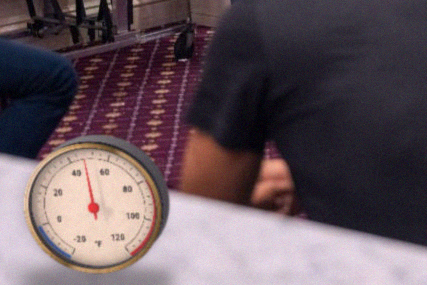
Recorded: value=48 unit=°F
